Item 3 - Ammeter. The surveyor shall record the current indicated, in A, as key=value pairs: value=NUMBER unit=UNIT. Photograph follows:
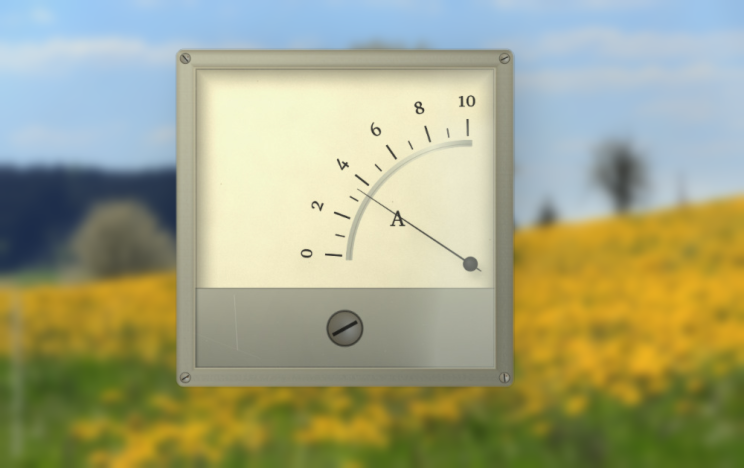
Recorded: value=3.5 unit=A
